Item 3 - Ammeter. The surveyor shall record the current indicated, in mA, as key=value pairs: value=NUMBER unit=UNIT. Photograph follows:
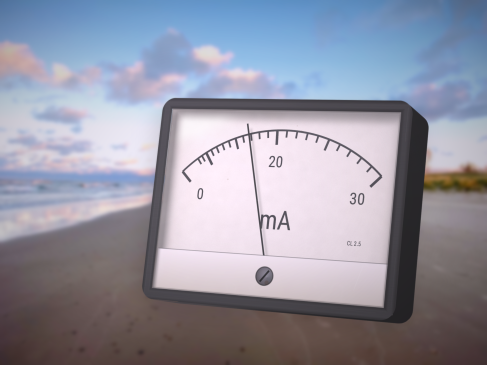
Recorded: value=17 unit=mA
